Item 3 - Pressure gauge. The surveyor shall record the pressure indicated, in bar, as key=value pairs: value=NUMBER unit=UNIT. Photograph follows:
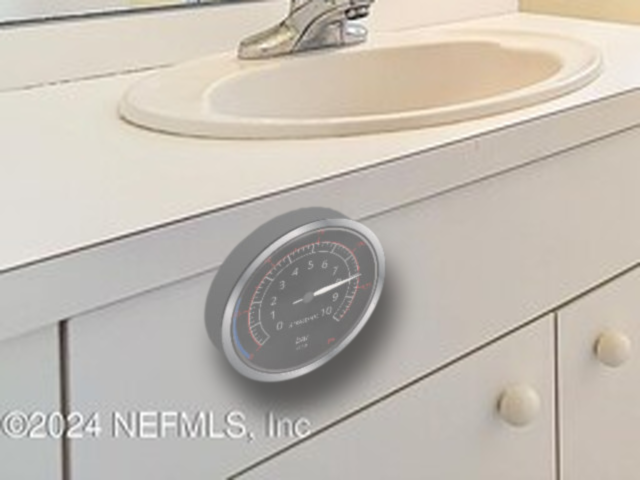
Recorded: value=8 unit=bar
